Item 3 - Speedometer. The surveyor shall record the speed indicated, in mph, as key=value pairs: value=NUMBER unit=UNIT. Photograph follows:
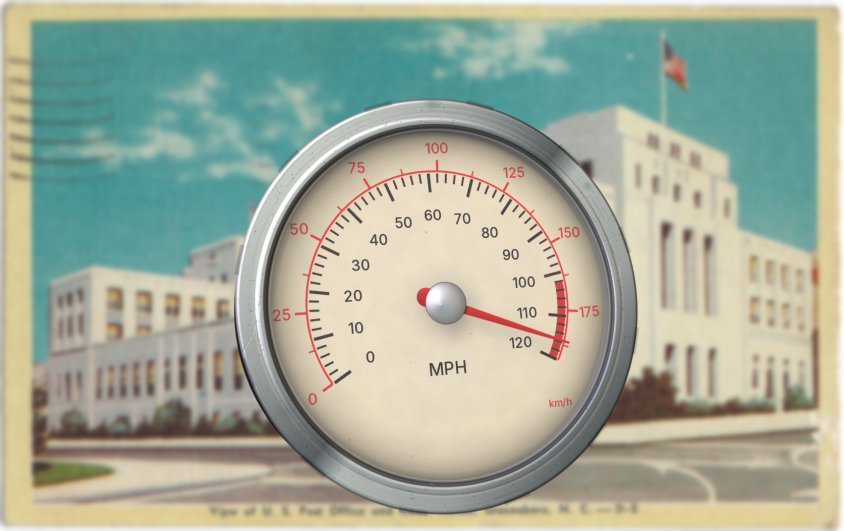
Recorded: value=116 unit=mph
